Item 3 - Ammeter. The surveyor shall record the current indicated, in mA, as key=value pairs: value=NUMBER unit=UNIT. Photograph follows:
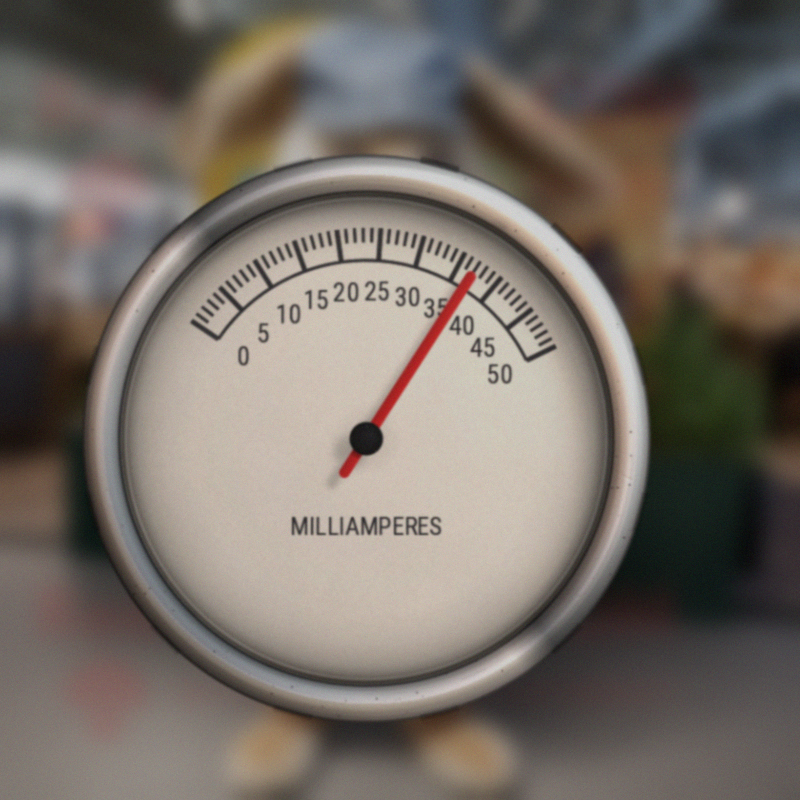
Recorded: value=37 unit=mA
